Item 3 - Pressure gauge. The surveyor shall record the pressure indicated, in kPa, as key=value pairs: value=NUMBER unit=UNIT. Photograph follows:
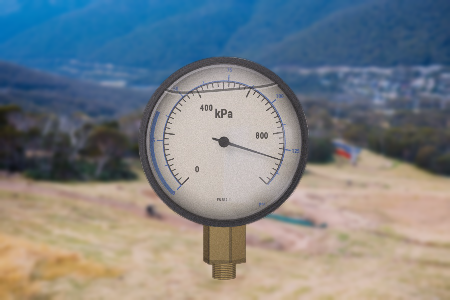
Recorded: value=900 unit=kPa
